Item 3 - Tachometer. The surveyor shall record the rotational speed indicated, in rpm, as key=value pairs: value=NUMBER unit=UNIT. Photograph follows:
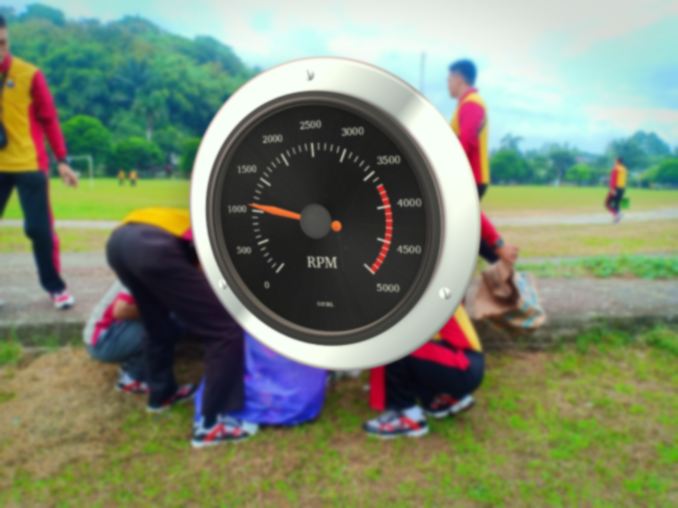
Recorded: value=1100 unit=rpm
